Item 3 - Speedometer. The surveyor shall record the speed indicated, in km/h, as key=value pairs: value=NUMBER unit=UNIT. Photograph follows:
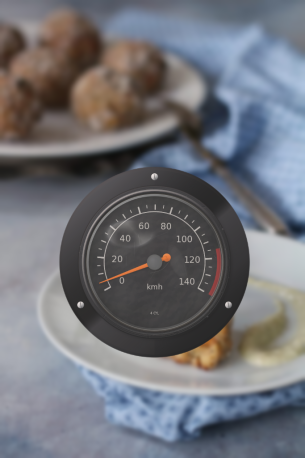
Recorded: value=5 unit=km/h
